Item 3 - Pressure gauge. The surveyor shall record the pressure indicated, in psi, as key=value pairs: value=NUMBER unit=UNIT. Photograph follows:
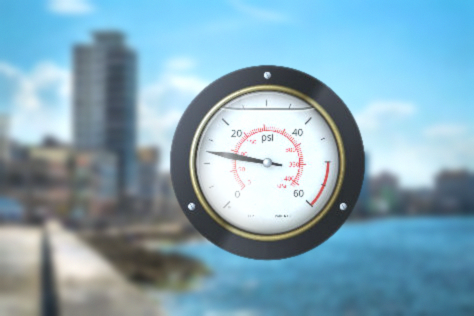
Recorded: value=12.5 unit=psi
